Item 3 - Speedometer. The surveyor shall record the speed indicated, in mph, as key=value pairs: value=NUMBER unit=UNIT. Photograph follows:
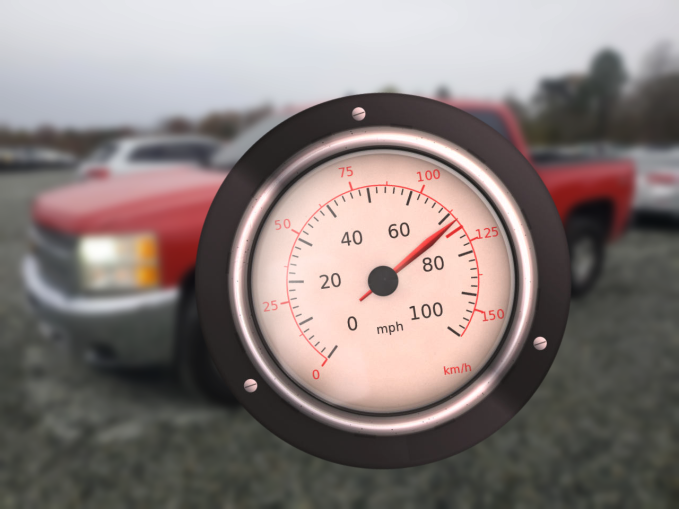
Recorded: value=72 unit=mph
